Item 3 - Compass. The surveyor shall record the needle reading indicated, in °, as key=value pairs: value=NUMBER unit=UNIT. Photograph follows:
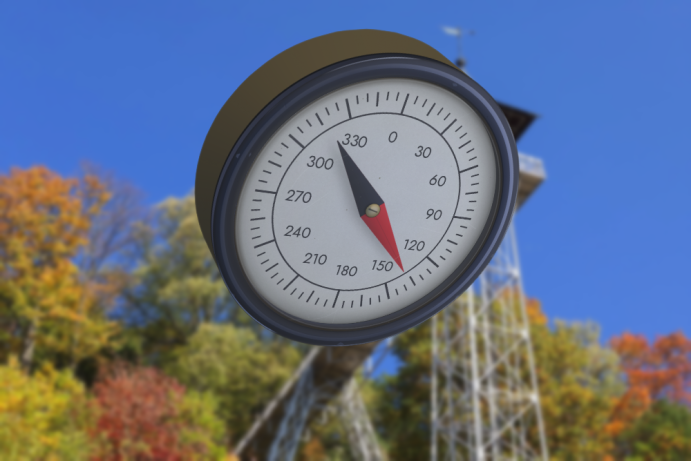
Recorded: value=137.5 unit=°
